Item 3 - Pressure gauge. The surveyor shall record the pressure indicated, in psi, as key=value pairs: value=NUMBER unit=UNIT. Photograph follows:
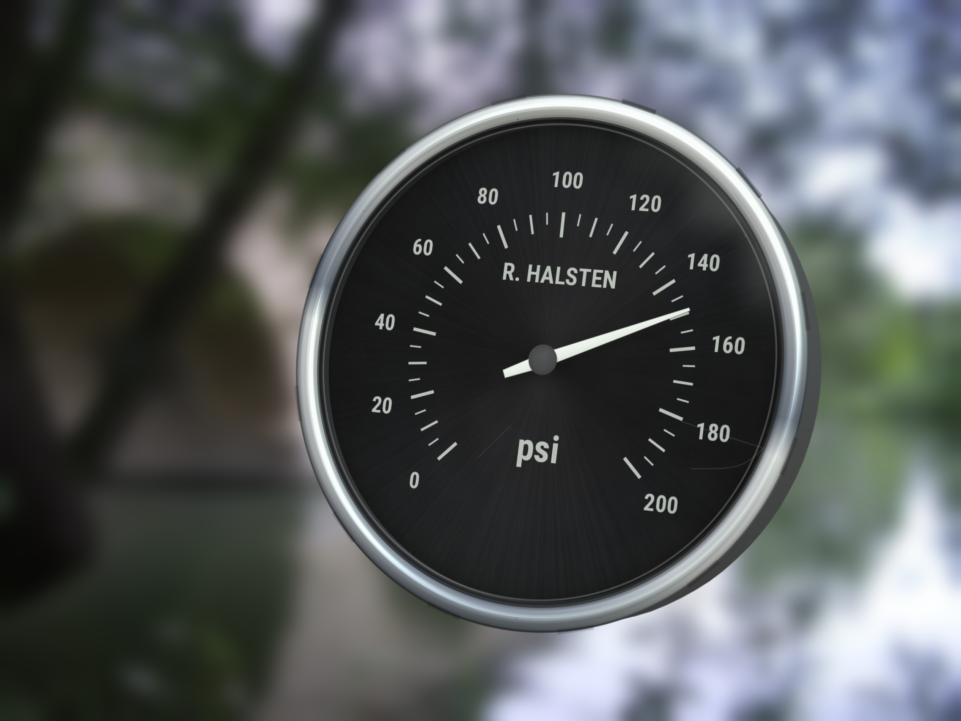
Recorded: value=150 unit=psi
